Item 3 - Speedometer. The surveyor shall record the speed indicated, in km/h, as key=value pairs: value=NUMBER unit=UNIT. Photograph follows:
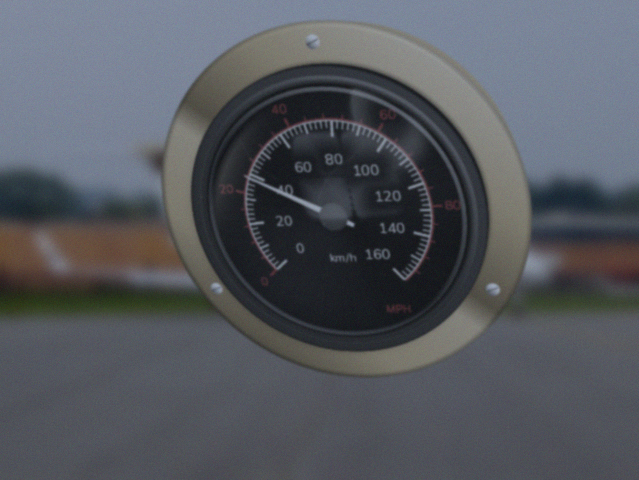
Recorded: value=40 unit=km/h
